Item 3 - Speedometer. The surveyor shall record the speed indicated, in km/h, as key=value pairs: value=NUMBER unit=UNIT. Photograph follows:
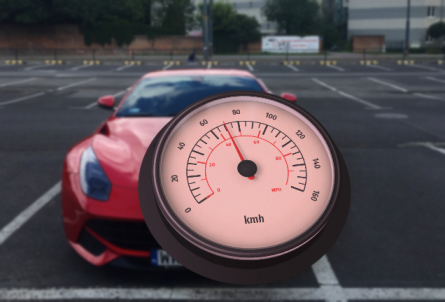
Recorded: value=70 unit=km/h
